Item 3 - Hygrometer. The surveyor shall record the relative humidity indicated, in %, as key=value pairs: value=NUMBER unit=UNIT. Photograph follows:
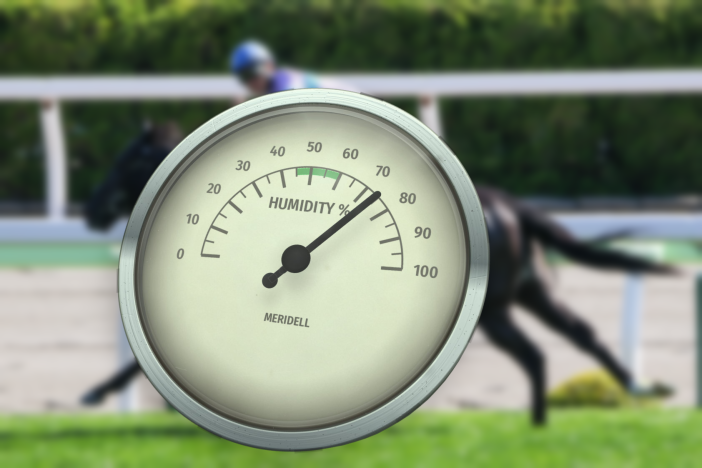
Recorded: value=75 unit=%
